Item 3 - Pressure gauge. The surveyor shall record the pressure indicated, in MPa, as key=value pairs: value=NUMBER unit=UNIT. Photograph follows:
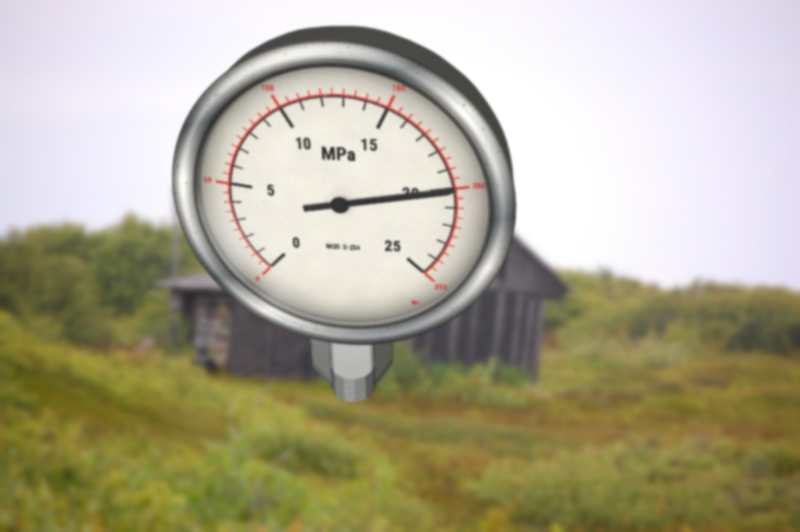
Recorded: value=20 unit=MPa
